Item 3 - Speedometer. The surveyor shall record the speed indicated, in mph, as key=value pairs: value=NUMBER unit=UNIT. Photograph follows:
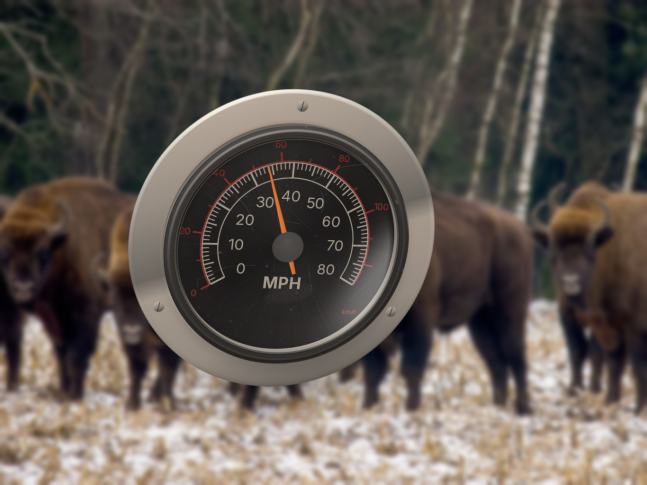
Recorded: value=34 unit=mph
